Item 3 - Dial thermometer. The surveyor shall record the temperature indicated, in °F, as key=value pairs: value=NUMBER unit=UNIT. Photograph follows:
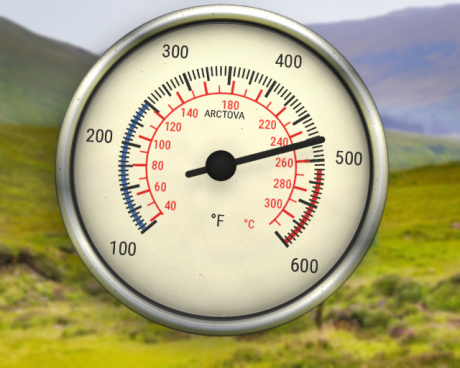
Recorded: value=480 unit=°F
